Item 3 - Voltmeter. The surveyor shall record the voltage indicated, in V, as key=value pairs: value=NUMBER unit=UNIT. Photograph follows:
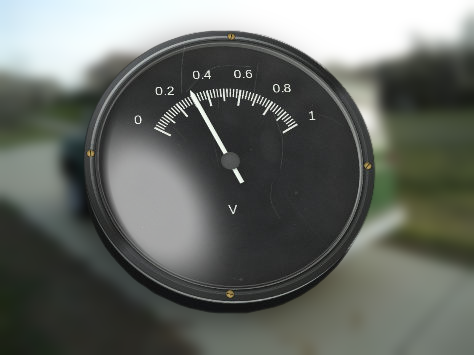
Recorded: value=0.3 unit=V
